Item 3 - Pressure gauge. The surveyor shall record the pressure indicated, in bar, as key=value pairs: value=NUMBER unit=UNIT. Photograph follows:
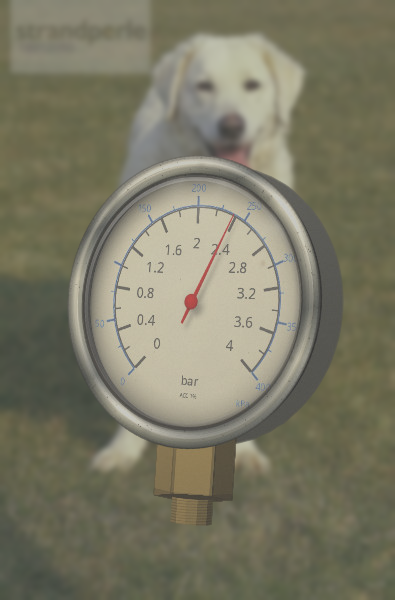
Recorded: value=2.4 unit=bar
